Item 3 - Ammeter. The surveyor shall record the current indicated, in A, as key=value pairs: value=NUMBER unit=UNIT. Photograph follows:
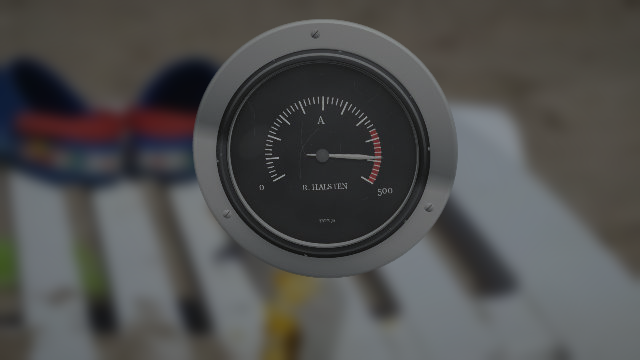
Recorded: value=440 unit=A
